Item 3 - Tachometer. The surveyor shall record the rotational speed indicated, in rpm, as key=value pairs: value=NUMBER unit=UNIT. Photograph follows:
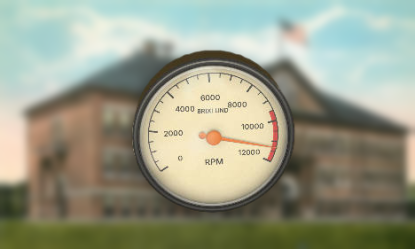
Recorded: value=11250 unit=rpm
